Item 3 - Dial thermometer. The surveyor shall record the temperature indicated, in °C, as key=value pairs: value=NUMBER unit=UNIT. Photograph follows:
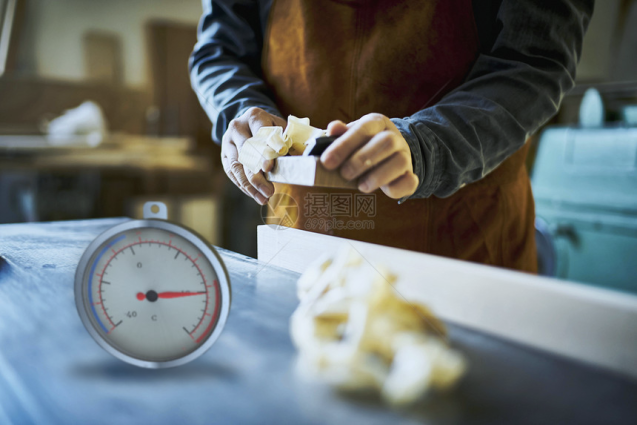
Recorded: value=40 unit=°C
